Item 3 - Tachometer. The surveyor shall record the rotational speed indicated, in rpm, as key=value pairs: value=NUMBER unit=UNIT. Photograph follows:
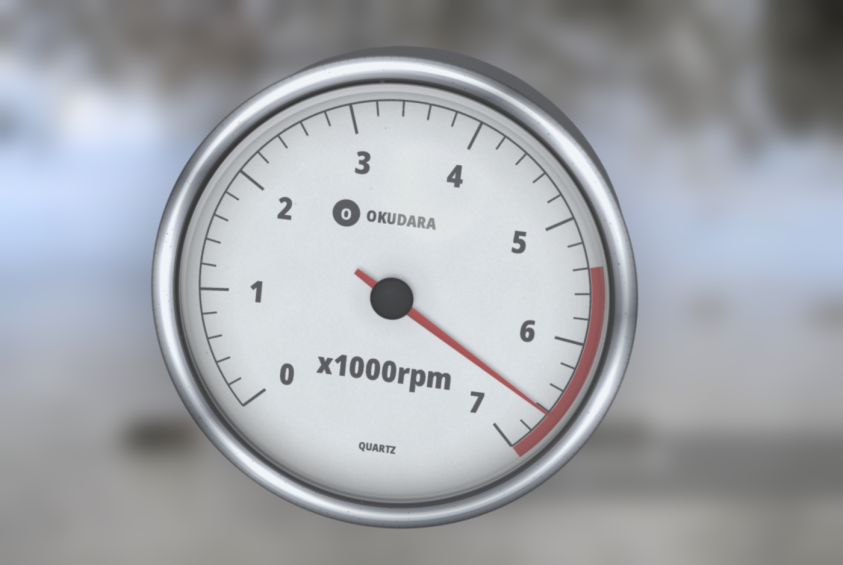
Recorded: value=6600 unit=rpm
